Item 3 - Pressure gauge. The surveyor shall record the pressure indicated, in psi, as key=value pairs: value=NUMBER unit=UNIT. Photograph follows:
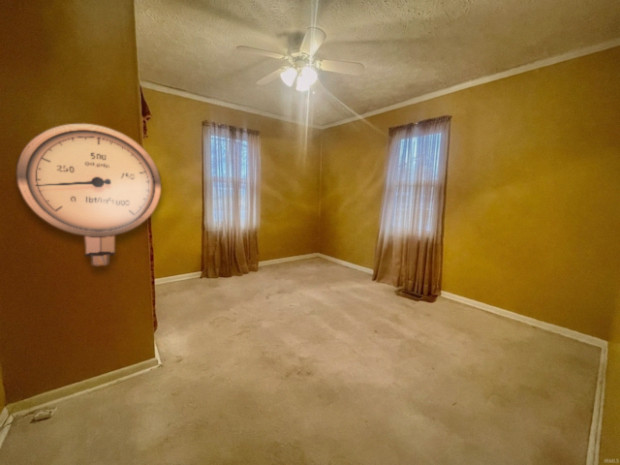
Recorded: value=125 unit=psi
